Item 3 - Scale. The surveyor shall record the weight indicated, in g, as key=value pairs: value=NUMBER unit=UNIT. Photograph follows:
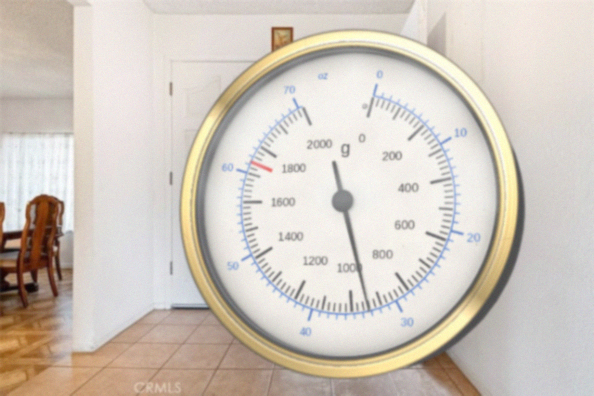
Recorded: value=940 unit=g
